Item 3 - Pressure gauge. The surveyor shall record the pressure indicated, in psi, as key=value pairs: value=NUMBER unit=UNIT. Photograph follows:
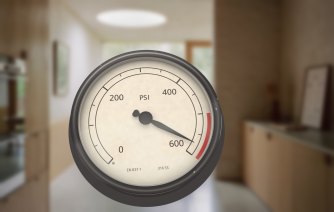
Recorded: value=575 unit=psi
